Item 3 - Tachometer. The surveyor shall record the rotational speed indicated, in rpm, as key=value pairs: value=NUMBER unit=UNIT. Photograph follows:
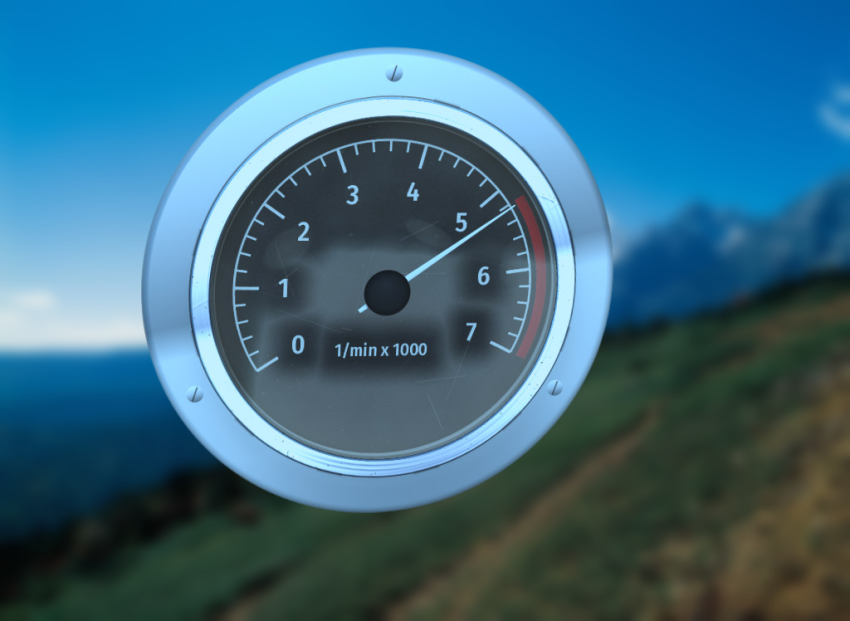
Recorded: value=5200 unit=rpm
